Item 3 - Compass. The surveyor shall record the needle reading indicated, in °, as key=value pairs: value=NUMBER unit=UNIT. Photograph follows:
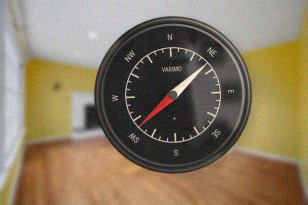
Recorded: value=230 unit=°
